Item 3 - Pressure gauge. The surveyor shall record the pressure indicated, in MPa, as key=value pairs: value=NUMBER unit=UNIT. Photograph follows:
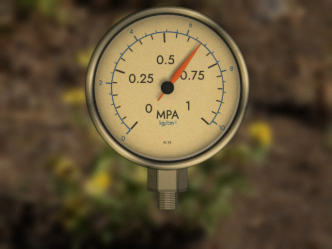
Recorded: value=0.65 unit=MPa
